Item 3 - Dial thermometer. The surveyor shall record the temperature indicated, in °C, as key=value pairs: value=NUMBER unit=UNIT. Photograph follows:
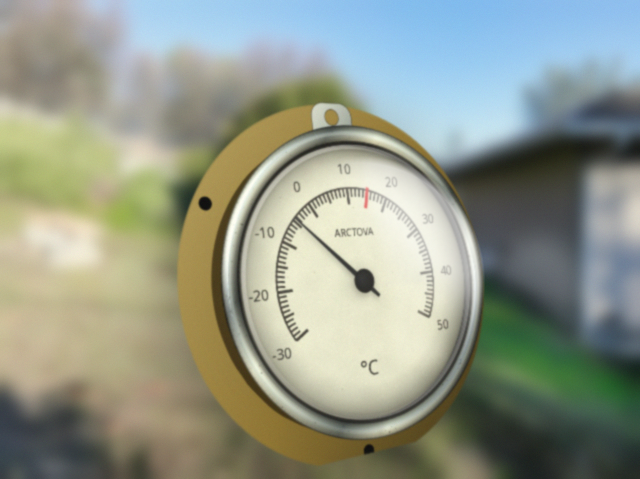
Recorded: value=-5 unit=°C
